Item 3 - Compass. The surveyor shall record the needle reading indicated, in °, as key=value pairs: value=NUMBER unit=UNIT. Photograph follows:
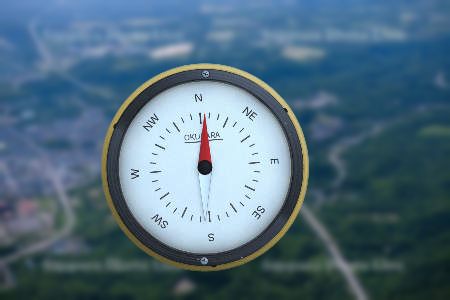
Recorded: value=5 unit=°
